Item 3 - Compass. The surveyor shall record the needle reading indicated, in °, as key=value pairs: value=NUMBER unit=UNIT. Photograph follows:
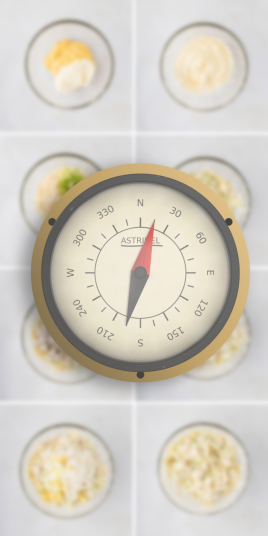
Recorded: value=15 unit=°
